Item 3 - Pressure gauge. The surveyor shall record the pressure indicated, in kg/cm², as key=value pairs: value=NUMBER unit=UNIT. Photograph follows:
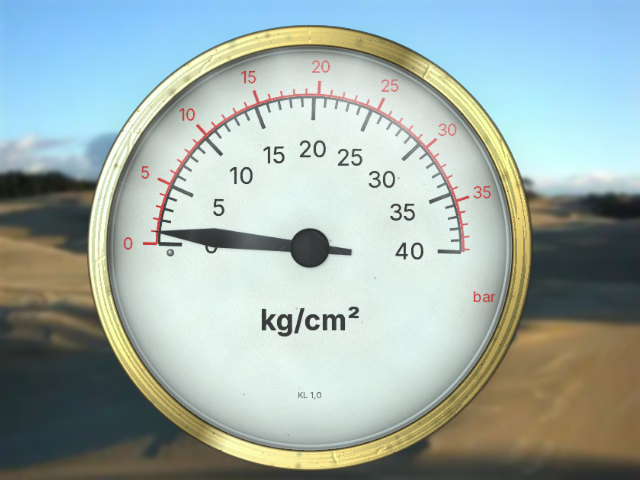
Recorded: value=1 unit=kg/cm²
